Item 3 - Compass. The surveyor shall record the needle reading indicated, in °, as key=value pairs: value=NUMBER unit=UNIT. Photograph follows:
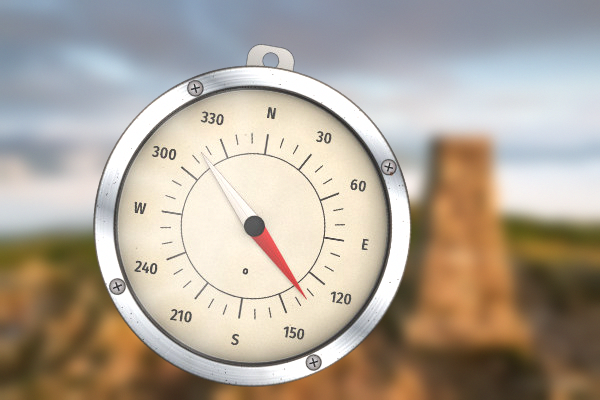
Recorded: value=135 unit=°
